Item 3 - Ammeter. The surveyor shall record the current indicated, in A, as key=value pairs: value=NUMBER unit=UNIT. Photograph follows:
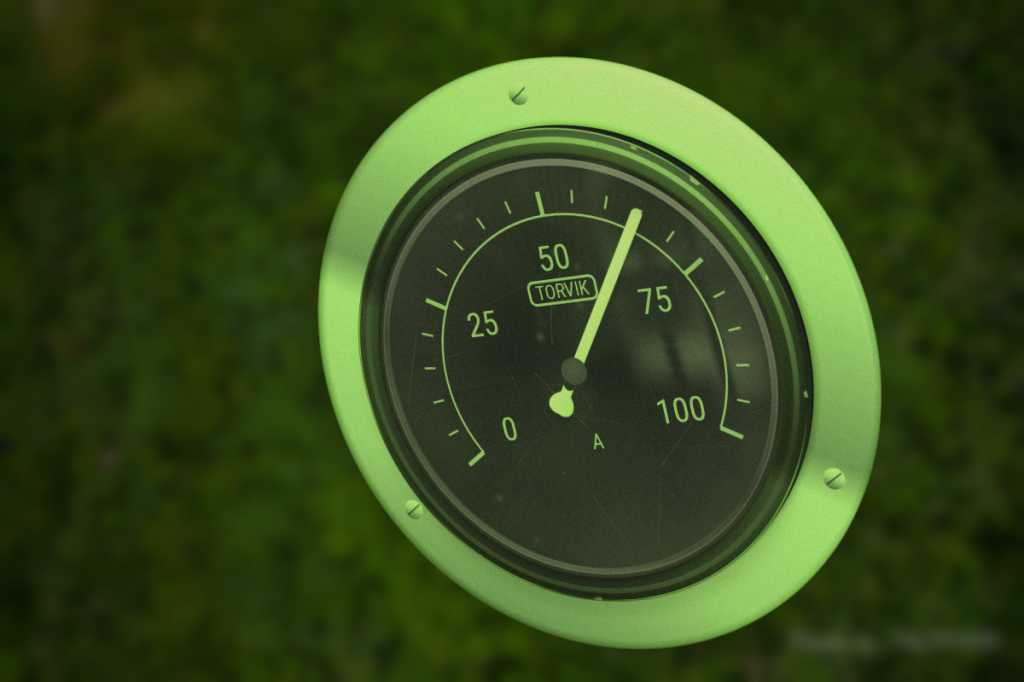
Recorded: value=65 unit=A
